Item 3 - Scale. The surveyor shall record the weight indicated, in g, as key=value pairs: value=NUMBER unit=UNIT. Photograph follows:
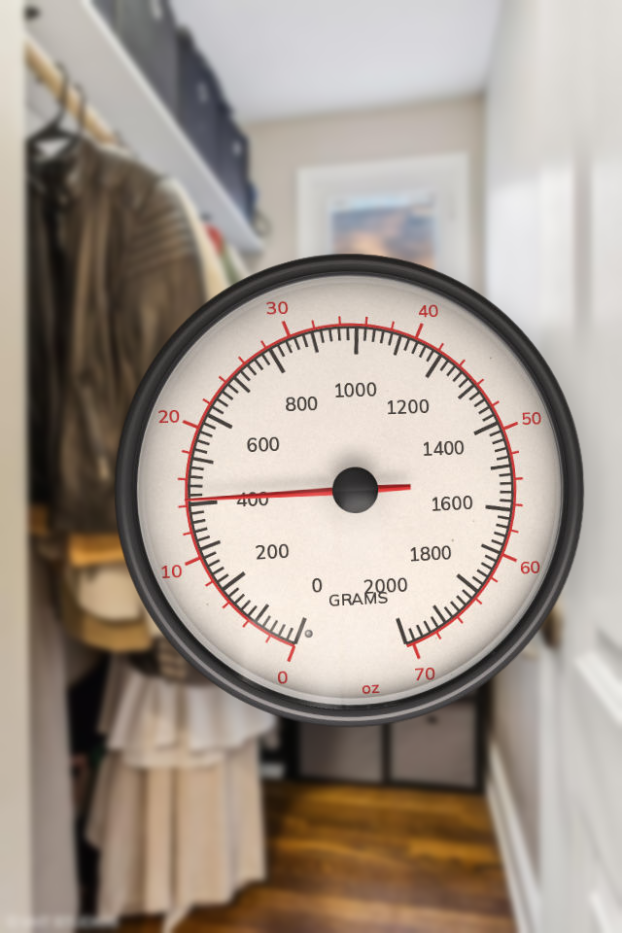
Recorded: value=410 unit=g
